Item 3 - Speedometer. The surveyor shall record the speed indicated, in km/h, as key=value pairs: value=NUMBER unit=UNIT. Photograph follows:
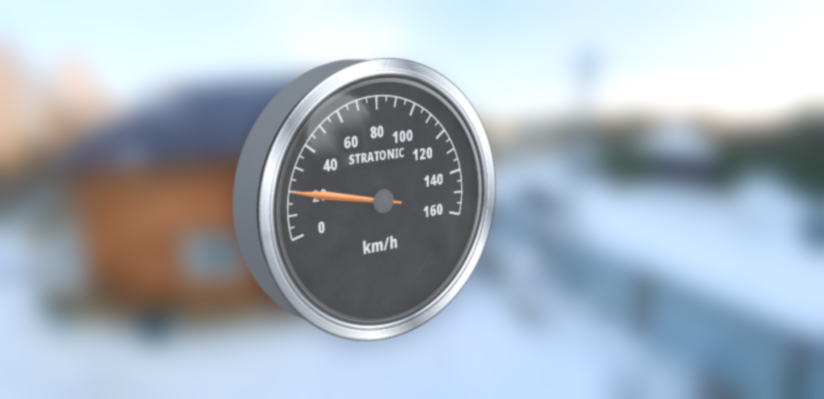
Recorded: value=20 unit=km/h
